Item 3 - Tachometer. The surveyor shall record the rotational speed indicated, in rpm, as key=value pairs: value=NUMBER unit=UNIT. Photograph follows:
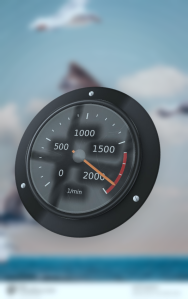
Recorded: value=1900 unit=rpm
